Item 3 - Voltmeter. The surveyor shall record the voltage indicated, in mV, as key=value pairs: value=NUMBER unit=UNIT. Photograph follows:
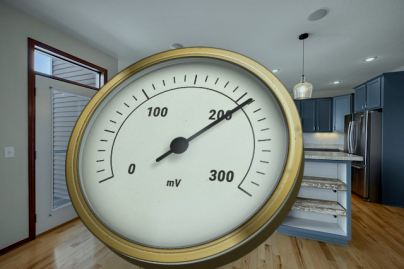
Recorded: value=210 unit=mV
